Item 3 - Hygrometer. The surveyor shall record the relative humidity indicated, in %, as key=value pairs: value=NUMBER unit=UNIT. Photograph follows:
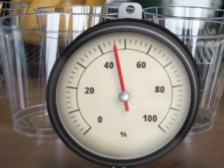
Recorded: value=46 unit=%
